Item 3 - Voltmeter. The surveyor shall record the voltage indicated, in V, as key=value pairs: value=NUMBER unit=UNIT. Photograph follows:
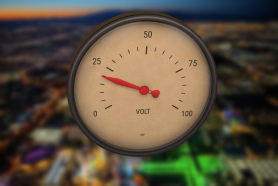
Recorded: value=20 unit=V
